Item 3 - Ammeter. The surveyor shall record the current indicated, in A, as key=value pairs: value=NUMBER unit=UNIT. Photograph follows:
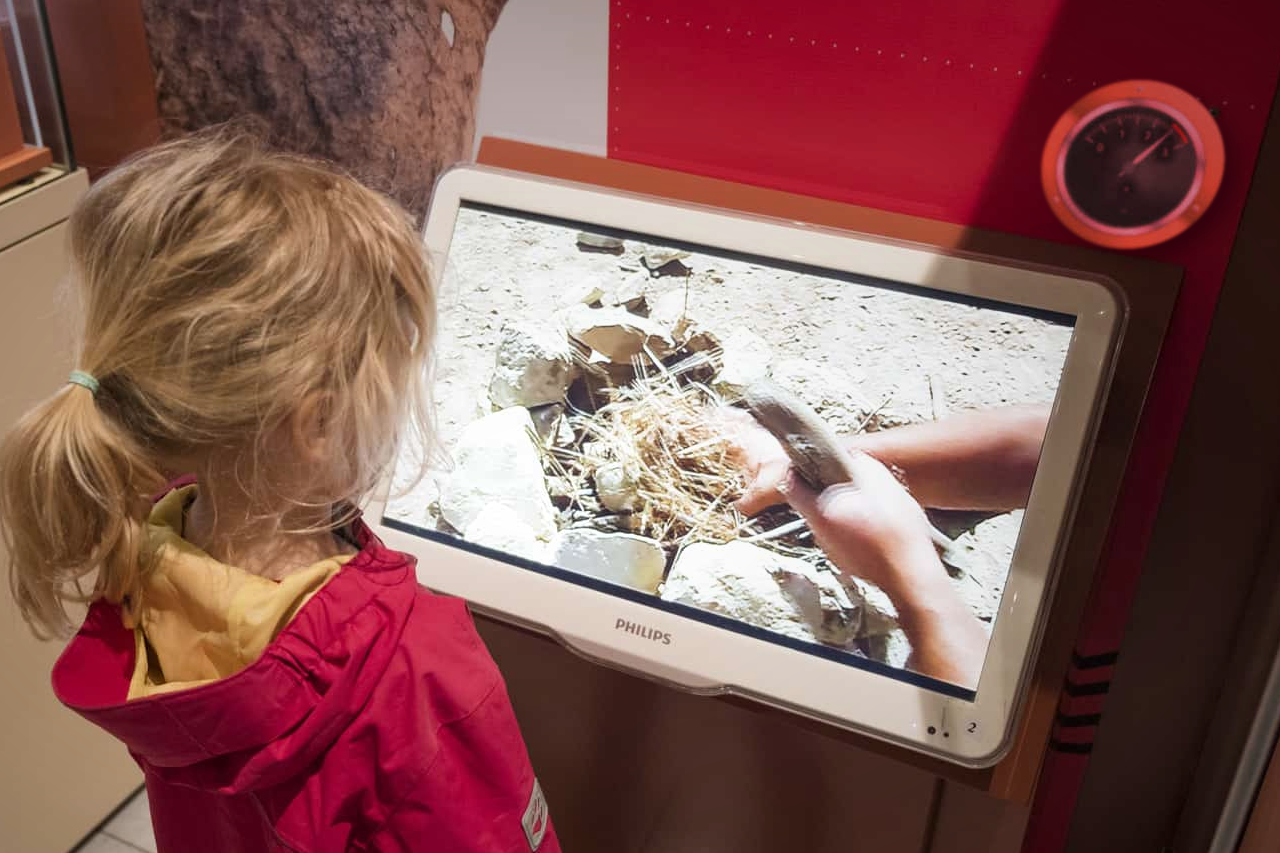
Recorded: value=2.5 unit=A
